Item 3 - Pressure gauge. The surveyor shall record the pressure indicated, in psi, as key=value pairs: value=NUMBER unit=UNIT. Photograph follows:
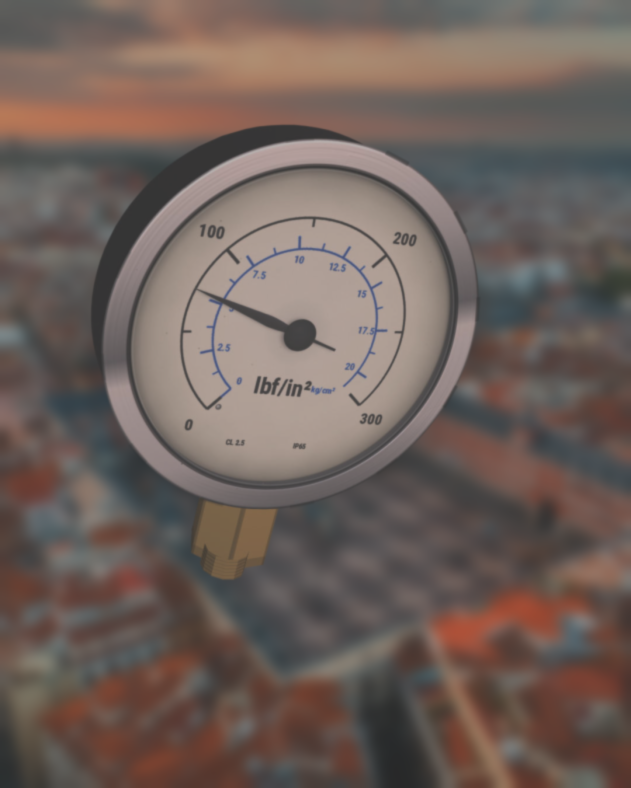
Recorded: value=75 unit=psi
